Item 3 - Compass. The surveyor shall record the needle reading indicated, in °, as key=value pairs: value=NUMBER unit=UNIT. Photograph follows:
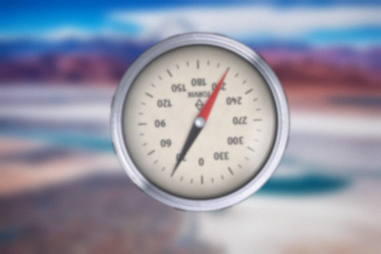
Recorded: value=210 unit=°
